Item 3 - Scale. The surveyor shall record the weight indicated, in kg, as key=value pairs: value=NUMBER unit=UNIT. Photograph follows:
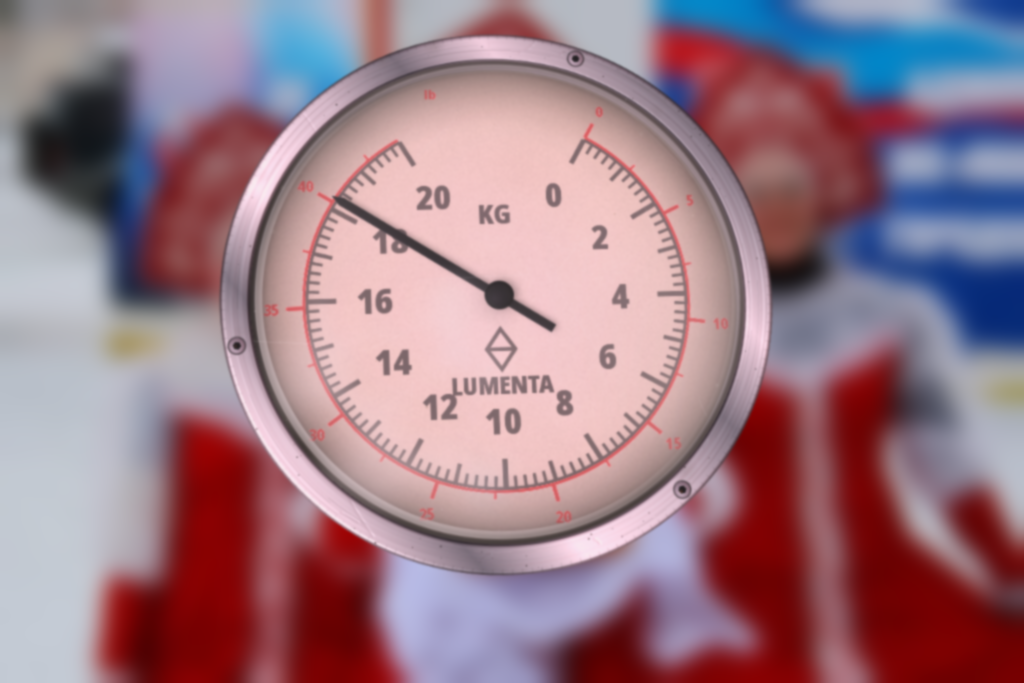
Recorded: value=18.2 unit=kg
